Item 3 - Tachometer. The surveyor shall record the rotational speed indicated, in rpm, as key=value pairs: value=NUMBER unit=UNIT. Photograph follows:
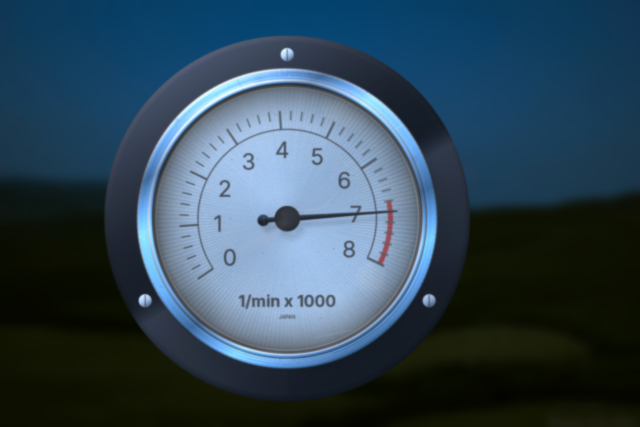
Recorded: value=7000 unit=rpm
